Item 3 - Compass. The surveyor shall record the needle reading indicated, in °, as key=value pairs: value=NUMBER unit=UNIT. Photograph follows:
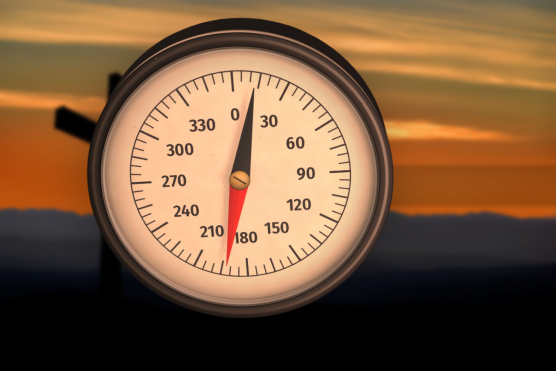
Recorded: value=192.5 unit=°
